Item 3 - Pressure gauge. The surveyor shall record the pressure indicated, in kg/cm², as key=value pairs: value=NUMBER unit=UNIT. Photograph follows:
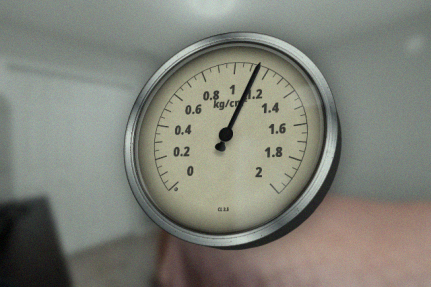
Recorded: value=1.15 unit=kg/cm²
